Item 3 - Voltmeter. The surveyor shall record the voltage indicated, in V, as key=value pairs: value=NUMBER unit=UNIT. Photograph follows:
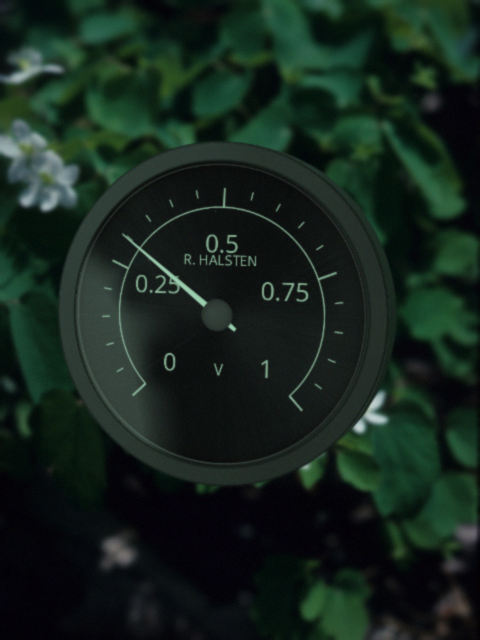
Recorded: value=0.3 unit=V
